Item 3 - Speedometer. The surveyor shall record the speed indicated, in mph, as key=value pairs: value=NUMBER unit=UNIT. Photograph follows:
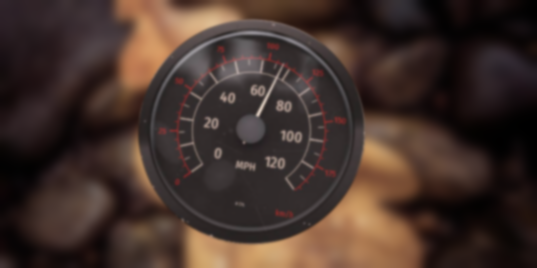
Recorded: value=67.5 unit=mph
